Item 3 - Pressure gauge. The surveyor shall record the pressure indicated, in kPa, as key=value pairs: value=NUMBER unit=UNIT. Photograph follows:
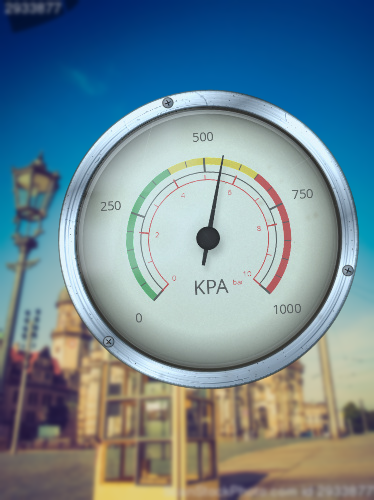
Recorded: value=550 unit=kPa
